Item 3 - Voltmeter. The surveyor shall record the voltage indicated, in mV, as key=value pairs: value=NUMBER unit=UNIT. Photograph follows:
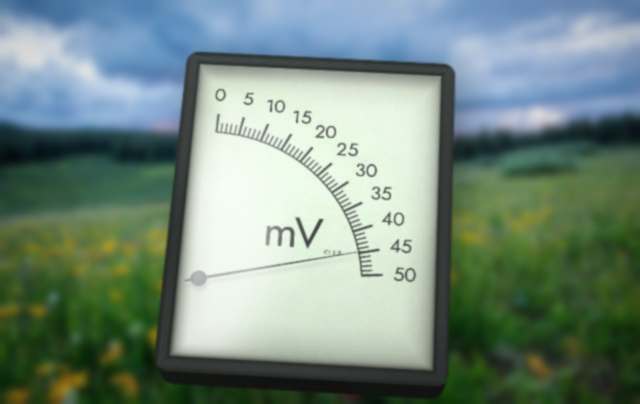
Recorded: value=45 unit=mV
